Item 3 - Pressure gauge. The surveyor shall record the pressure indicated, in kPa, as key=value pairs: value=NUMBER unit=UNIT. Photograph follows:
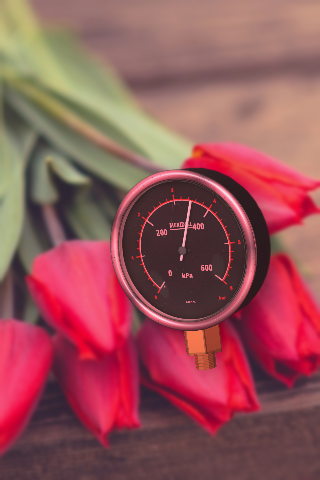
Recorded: value=350 unit=kPa
